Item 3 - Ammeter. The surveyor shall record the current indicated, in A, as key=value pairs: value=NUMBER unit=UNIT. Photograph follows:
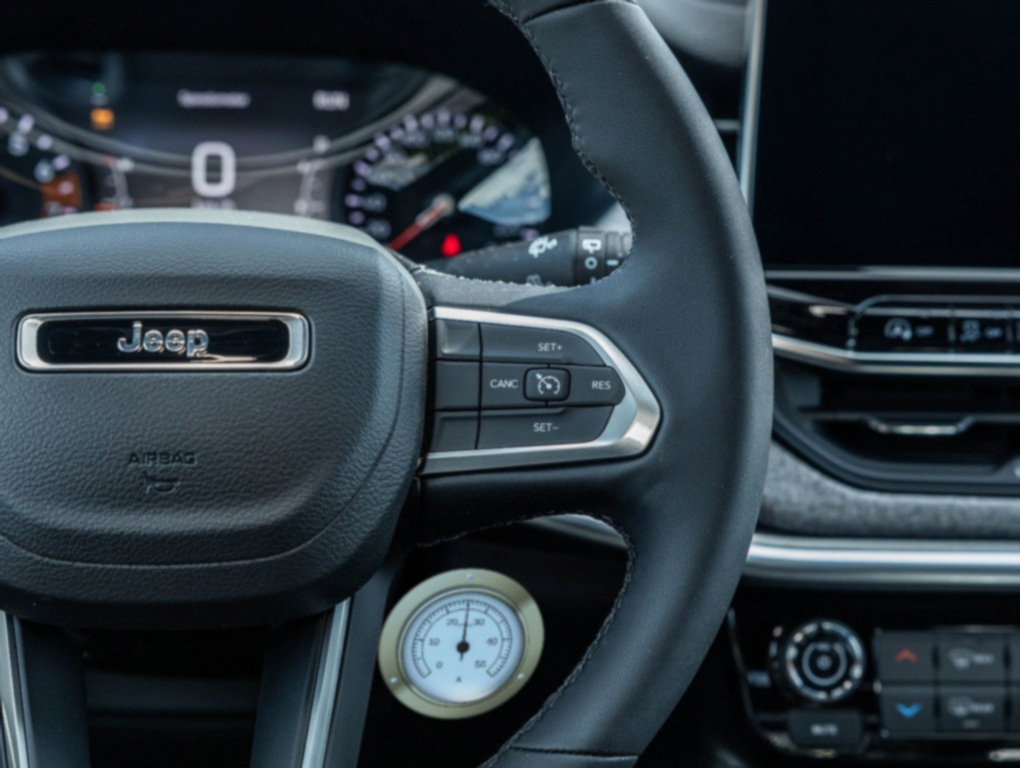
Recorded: value=25 unit=A
